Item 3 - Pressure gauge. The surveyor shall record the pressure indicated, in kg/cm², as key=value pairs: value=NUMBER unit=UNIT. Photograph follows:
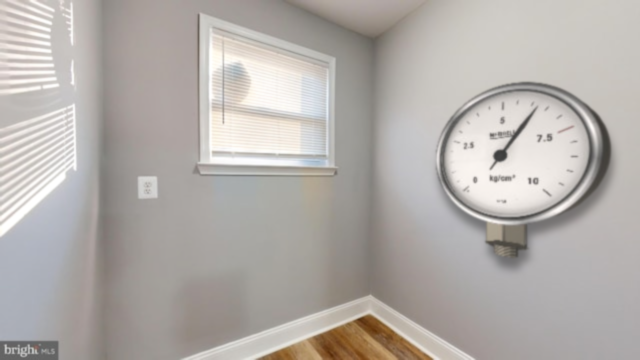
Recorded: value=6.25 unit=kg/cm²
